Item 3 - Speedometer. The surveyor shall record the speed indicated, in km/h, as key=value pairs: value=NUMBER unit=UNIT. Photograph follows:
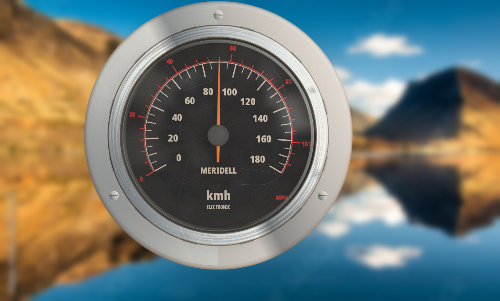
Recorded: value=90 unit=km/h
